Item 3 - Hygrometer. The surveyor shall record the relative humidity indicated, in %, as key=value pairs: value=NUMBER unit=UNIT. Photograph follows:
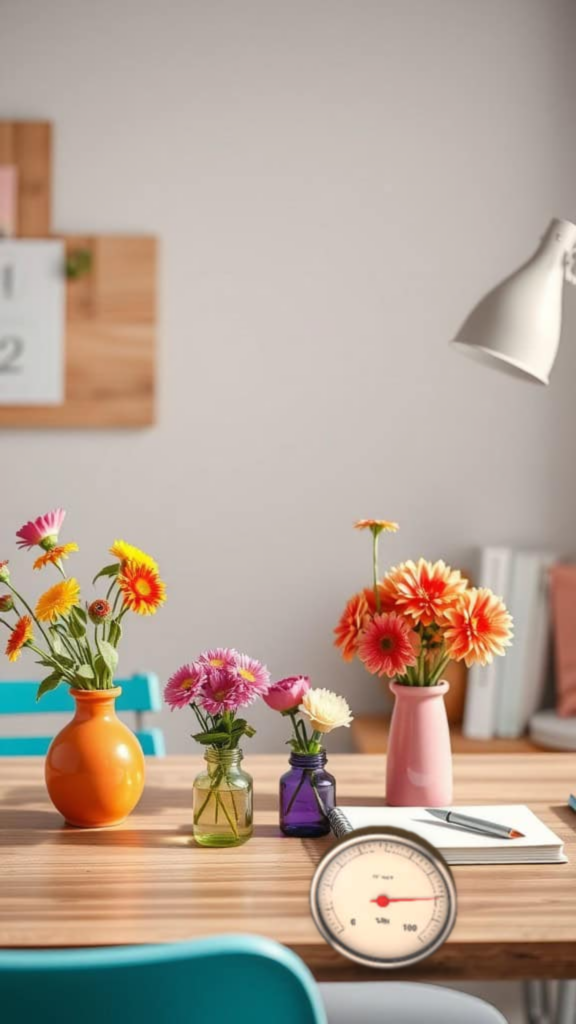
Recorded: value=80 unit=%
